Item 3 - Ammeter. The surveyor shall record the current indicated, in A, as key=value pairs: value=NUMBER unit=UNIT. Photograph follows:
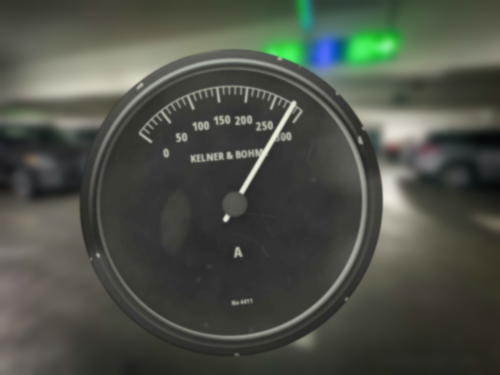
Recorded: value=280 unit=A
